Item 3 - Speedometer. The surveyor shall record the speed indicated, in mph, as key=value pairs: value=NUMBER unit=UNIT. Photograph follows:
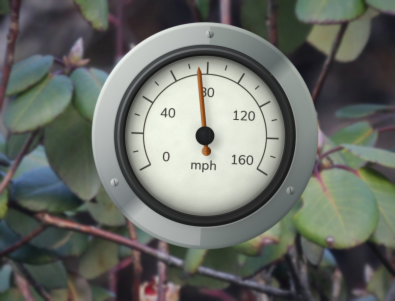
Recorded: value=75 unit=mph
